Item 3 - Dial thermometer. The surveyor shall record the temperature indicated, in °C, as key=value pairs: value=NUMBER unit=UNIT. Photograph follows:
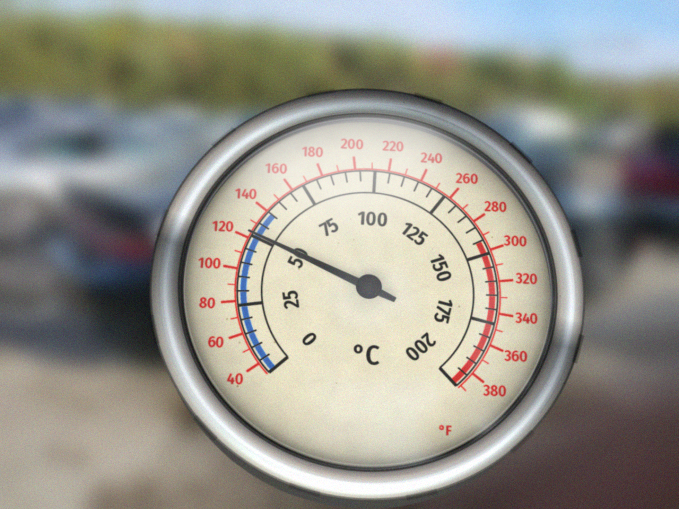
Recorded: value=50 unit=°C
